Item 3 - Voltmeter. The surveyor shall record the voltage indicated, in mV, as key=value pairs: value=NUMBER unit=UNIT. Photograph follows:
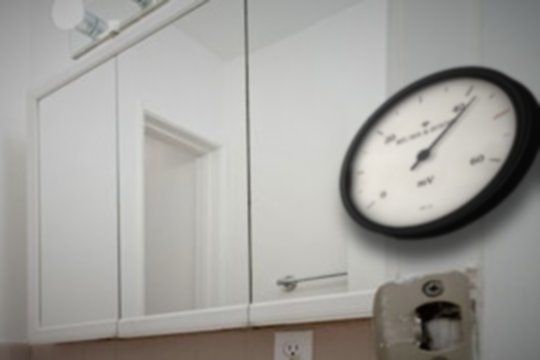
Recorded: value=42.5 unit=mV
